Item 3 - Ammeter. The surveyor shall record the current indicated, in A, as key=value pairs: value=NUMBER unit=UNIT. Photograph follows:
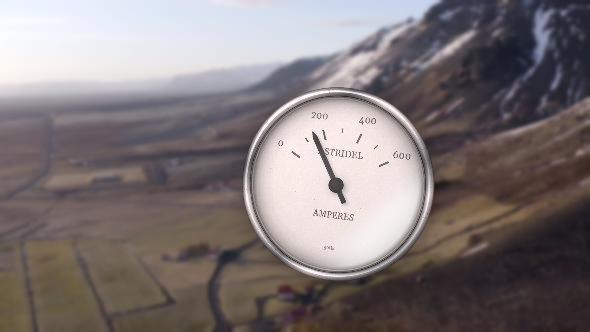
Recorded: value=150 unit=A
